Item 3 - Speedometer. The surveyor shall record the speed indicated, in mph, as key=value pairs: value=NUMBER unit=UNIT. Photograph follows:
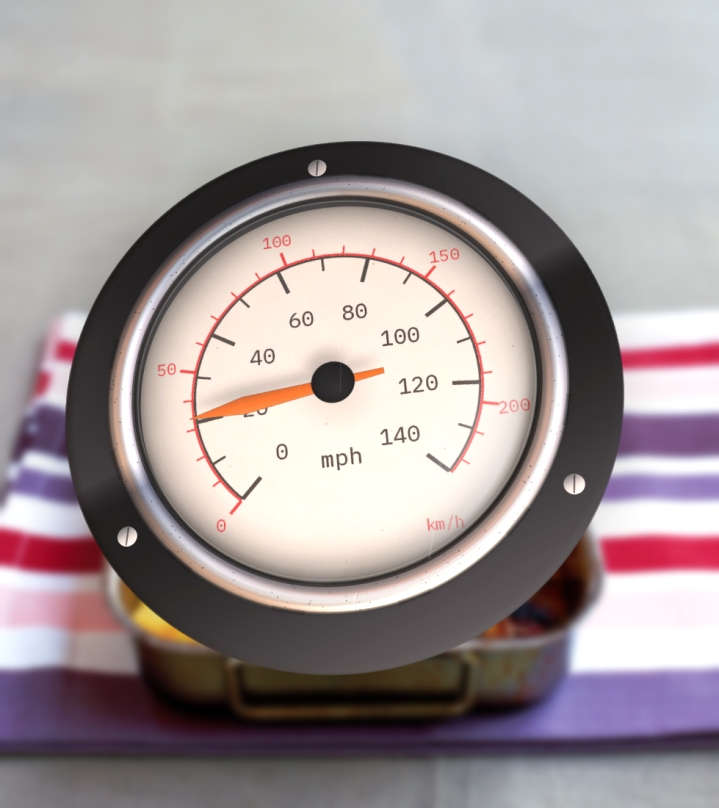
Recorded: value=20 unit=mph
